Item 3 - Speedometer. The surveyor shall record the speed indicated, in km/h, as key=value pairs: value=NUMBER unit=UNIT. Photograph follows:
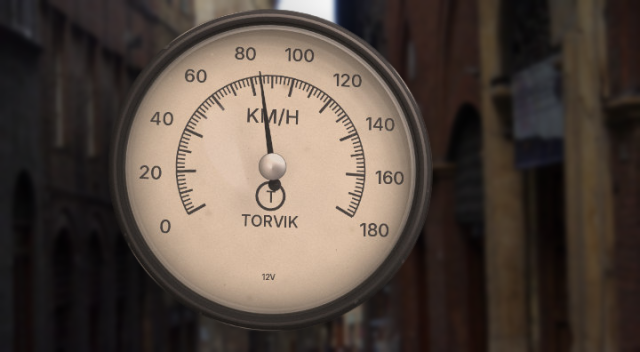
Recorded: value=84 unit=km/h
